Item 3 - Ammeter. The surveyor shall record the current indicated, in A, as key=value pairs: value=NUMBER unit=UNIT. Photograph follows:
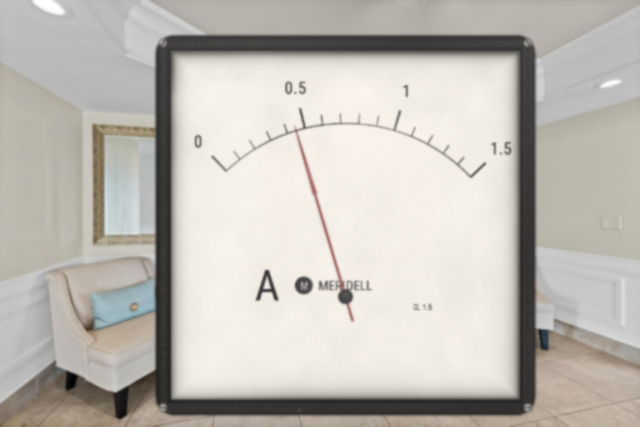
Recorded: value=0.45 unit=A
